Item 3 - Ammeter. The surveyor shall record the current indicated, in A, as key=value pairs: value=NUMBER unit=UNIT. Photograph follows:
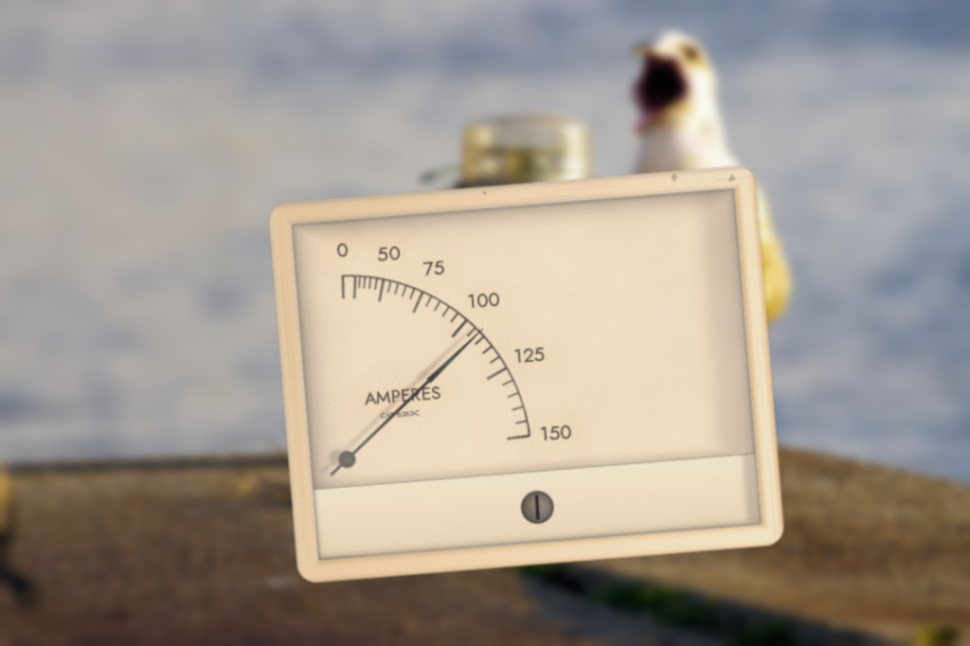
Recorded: value=107.5 unit=A
